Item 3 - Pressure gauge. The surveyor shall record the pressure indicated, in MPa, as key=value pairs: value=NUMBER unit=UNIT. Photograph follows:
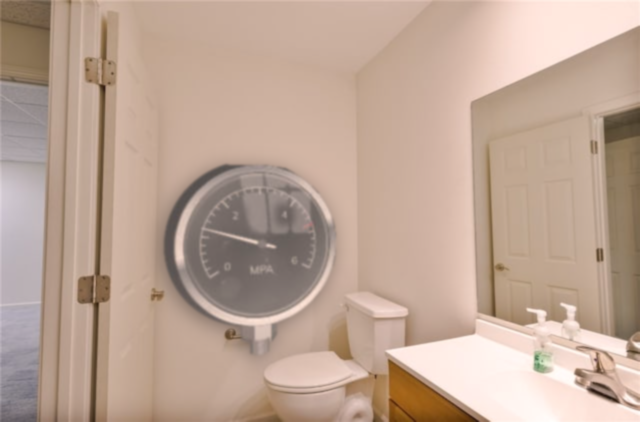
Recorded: value=1.2 unit=MPa
